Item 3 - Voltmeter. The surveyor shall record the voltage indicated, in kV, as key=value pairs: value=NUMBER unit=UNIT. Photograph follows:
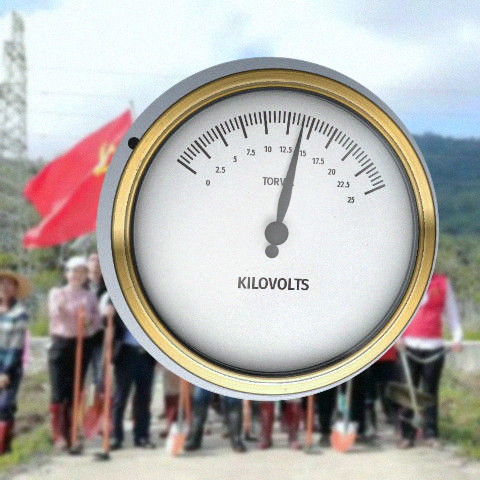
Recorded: value=14 unit=kV
